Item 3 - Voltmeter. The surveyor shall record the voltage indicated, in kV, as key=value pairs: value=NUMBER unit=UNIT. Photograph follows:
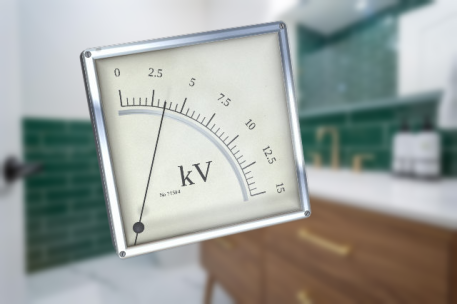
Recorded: value=3.5 unit=kV
